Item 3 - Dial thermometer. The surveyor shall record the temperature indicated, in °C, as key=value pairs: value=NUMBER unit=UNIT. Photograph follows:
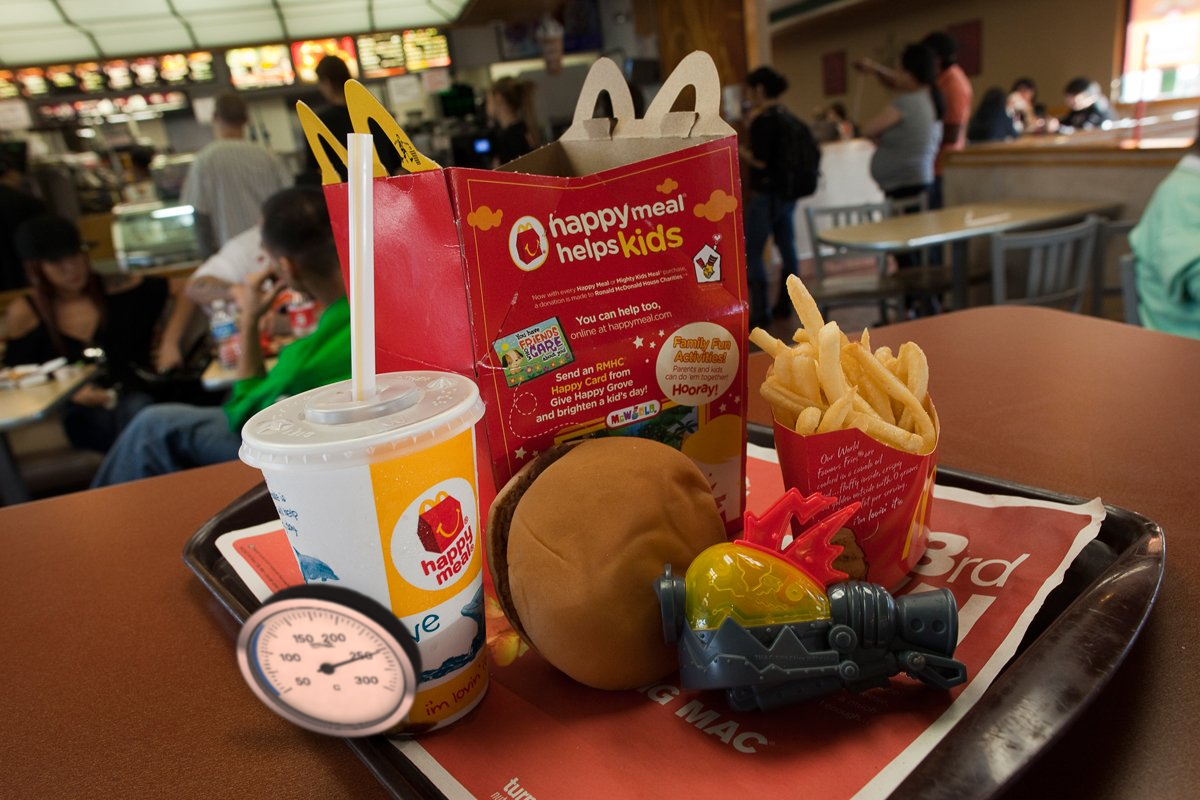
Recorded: value=250 unit=°C
